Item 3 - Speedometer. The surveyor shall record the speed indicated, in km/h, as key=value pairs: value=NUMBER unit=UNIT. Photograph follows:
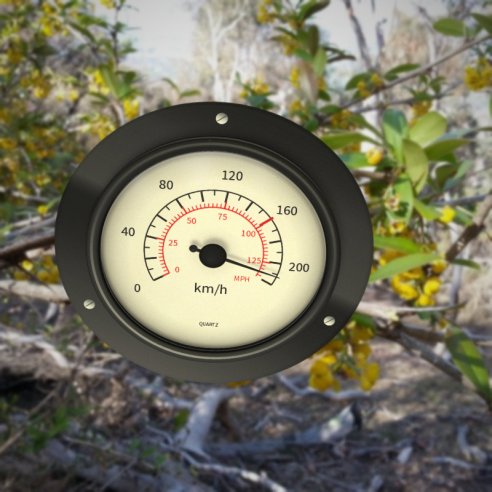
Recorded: value=210 unit=km/h
